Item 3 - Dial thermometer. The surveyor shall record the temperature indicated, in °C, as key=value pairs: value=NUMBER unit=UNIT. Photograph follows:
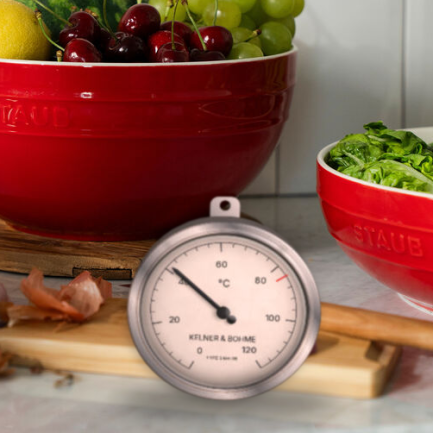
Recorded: value=42 unit=°C
